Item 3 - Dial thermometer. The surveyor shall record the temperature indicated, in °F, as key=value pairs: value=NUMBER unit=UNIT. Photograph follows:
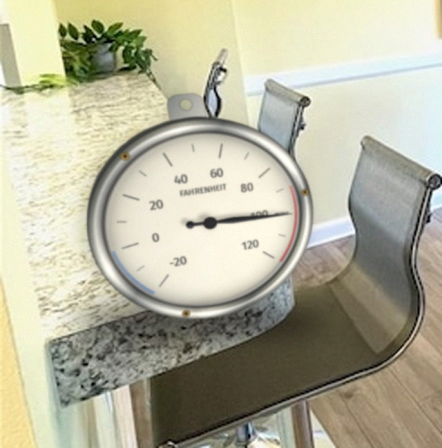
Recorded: value=100 unit=°F
